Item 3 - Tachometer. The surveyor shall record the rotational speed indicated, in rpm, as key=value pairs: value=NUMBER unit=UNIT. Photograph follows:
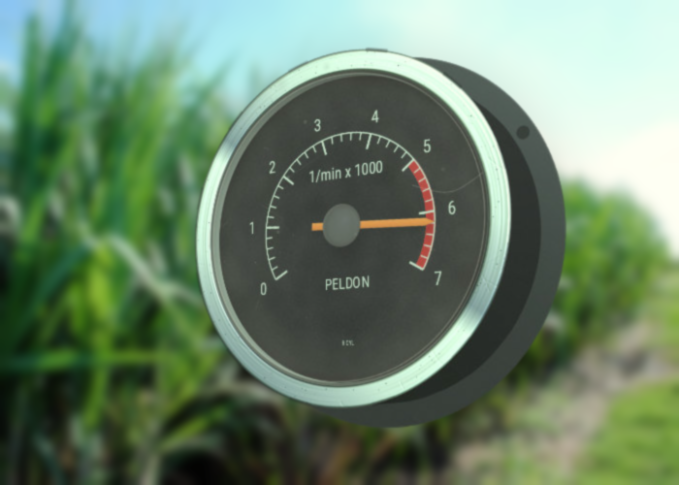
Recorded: value=6200 unit=rpm
